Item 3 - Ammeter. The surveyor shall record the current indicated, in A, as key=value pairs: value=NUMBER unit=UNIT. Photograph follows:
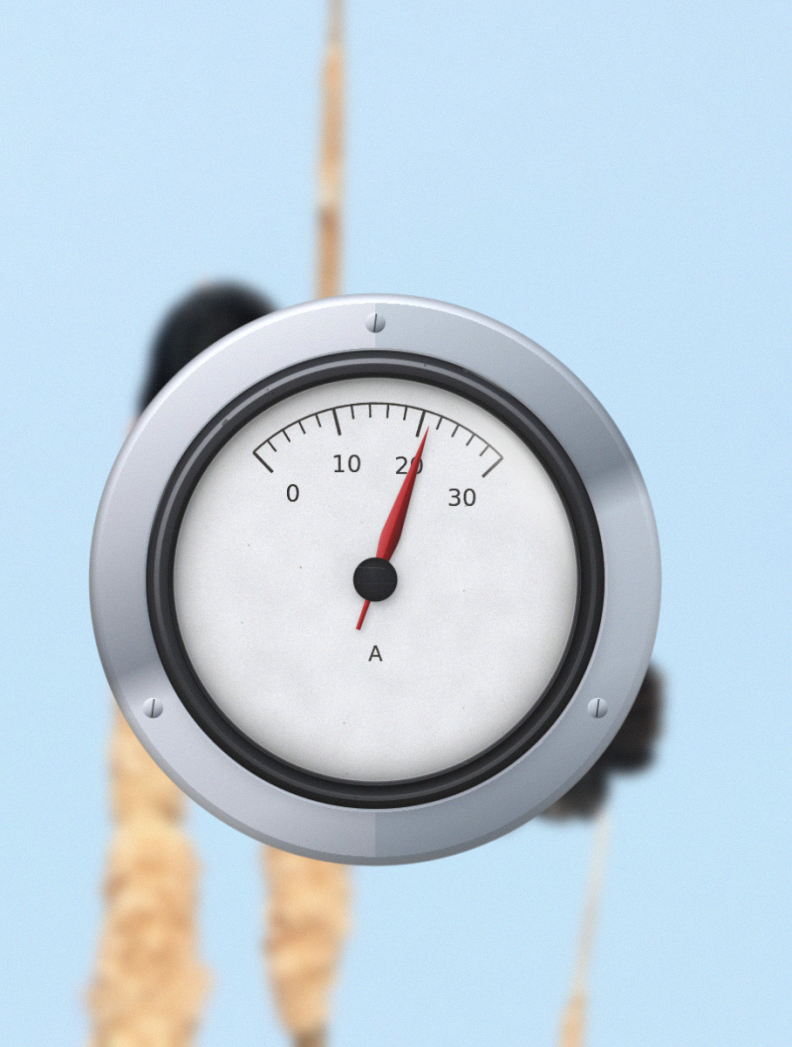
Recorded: value=21 unit=A
